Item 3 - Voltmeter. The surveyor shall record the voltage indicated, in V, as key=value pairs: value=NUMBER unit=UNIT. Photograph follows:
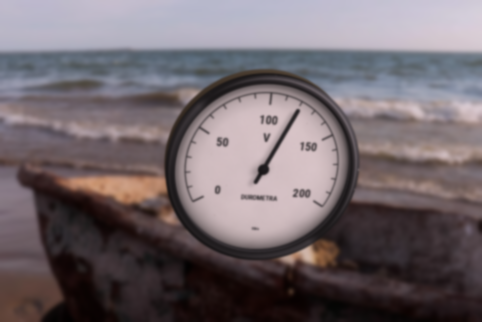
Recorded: value=120 unit=V
